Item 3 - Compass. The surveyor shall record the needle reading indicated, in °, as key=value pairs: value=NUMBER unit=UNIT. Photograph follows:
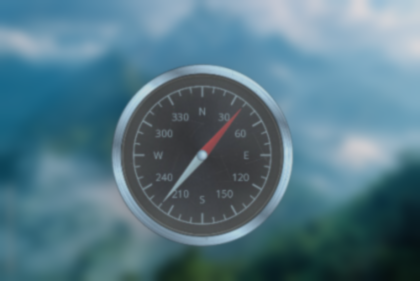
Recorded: value=40 unit=°
